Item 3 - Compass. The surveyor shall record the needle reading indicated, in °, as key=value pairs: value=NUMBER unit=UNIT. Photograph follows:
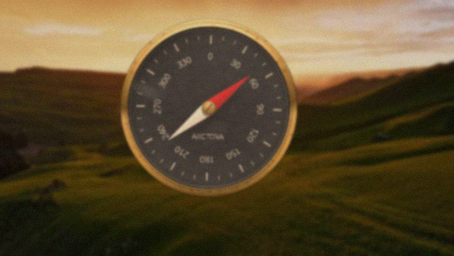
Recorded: value=50 unit=°
